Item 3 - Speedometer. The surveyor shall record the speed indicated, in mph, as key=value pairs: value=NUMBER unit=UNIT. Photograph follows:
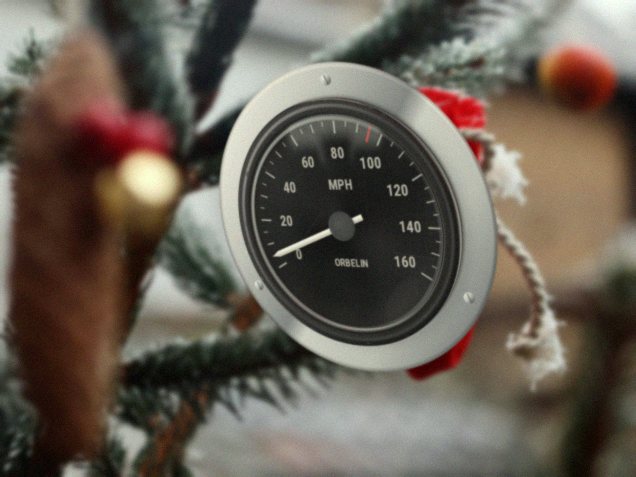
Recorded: value=5 unit=mph
